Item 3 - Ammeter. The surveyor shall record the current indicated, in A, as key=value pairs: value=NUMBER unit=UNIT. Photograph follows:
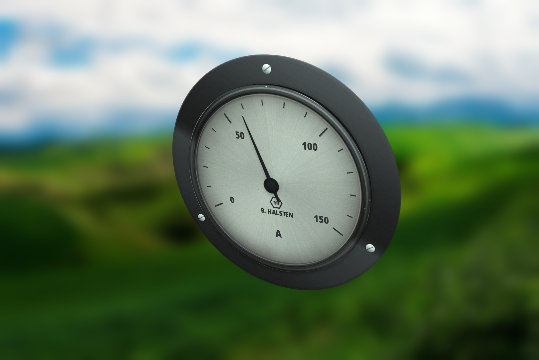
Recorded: value=60 unit=A
